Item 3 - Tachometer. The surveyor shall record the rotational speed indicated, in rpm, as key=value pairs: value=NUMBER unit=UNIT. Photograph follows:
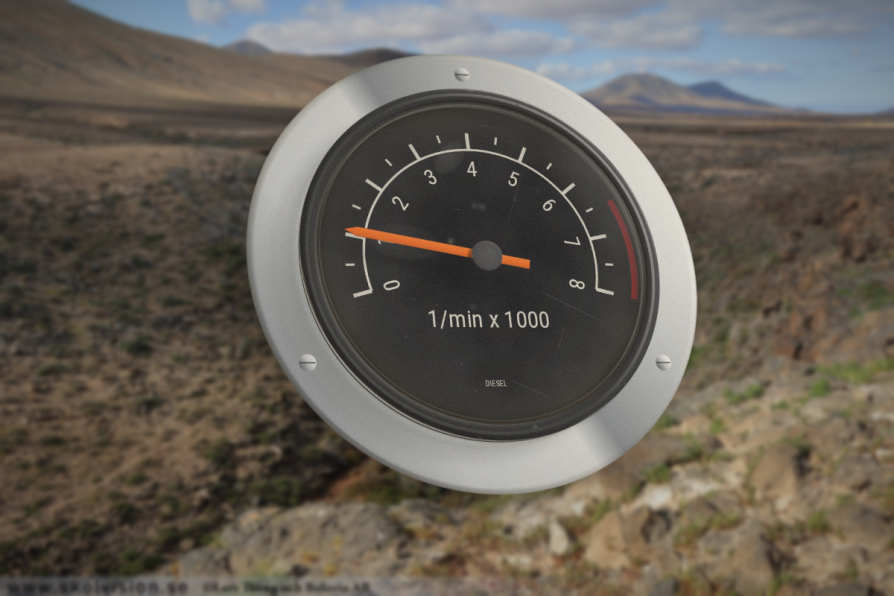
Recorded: value=1000 unit=rpm
